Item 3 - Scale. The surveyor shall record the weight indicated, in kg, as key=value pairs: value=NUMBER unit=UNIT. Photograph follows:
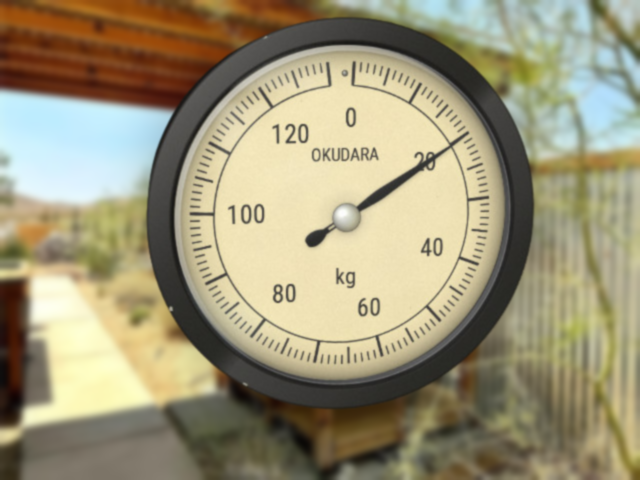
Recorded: value=20 unit=kg
